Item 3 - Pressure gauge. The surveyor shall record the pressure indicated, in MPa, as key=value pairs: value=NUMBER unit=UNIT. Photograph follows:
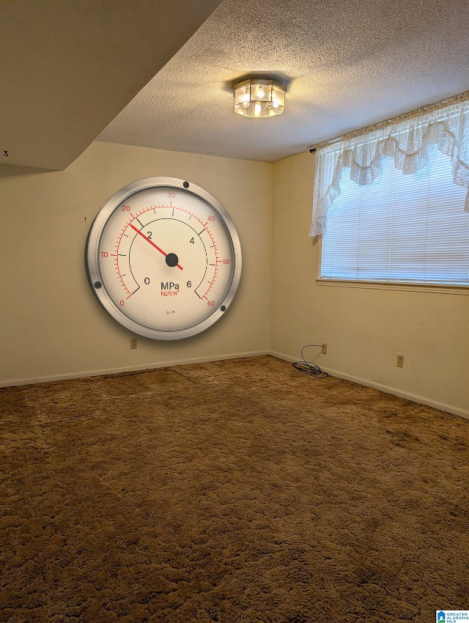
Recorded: value=1.75 unit=MPa
